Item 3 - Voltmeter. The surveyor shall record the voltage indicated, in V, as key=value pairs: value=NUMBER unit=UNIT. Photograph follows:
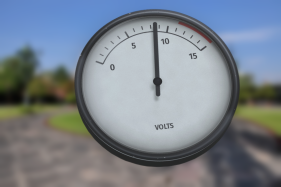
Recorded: value=8.5 unit=V
